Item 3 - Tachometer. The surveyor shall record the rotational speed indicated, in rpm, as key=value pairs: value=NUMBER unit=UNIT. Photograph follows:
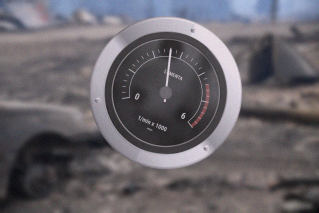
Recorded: value=2600 unit=rpm
